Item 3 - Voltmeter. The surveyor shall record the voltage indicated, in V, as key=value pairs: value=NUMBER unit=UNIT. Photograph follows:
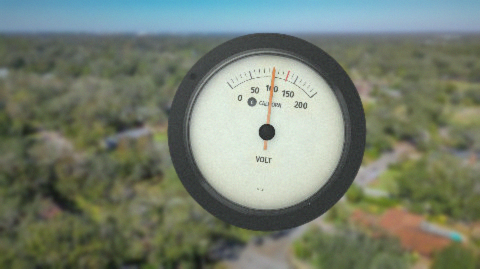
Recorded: value=100 unit=V
